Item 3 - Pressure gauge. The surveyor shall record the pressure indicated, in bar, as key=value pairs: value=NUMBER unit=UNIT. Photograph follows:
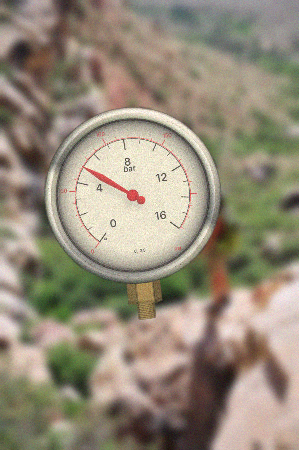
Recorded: value=5 unit=bar
